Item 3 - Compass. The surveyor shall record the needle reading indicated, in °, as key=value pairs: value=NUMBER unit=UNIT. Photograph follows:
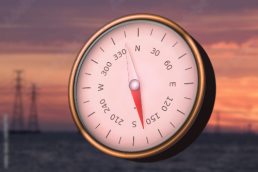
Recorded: value=165 unit=°
